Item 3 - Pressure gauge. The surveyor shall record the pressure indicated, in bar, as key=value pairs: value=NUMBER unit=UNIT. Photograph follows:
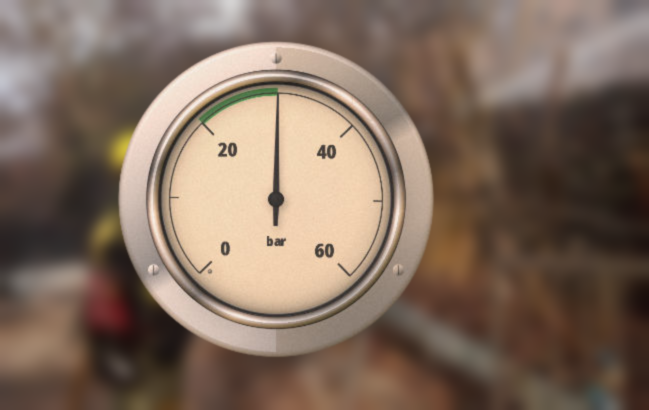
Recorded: value=30 unit=bar
